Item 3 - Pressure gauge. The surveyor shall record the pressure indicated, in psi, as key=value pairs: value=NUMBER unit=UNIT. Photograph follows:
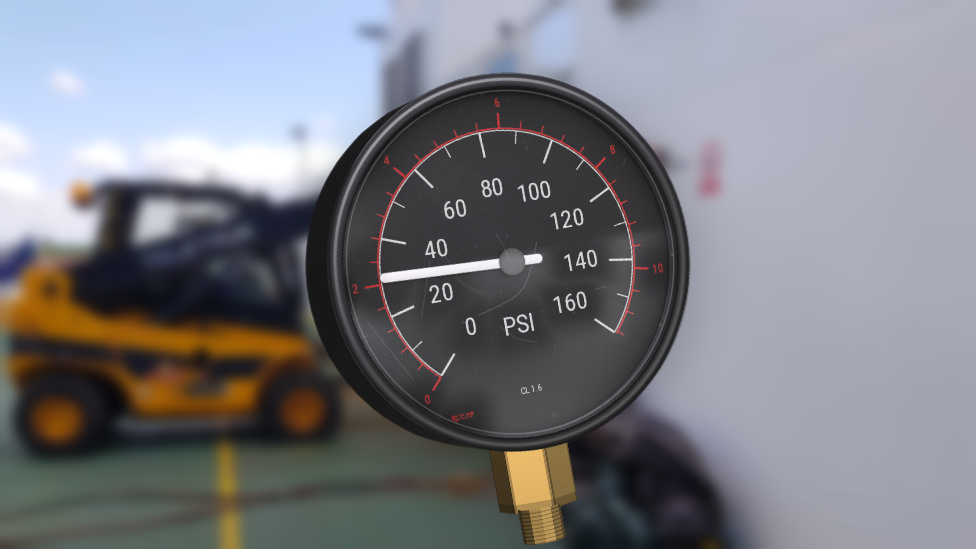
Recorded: value=30 unit=psi
